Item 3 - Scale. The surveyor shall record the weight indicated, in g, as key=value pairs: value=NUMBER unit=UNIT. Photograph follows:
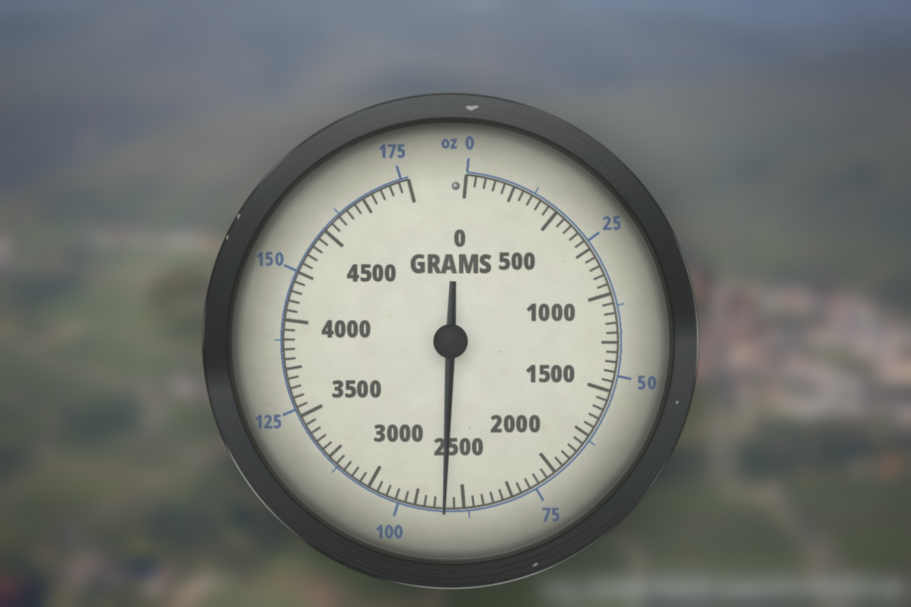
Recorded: value=2600 unit=g
